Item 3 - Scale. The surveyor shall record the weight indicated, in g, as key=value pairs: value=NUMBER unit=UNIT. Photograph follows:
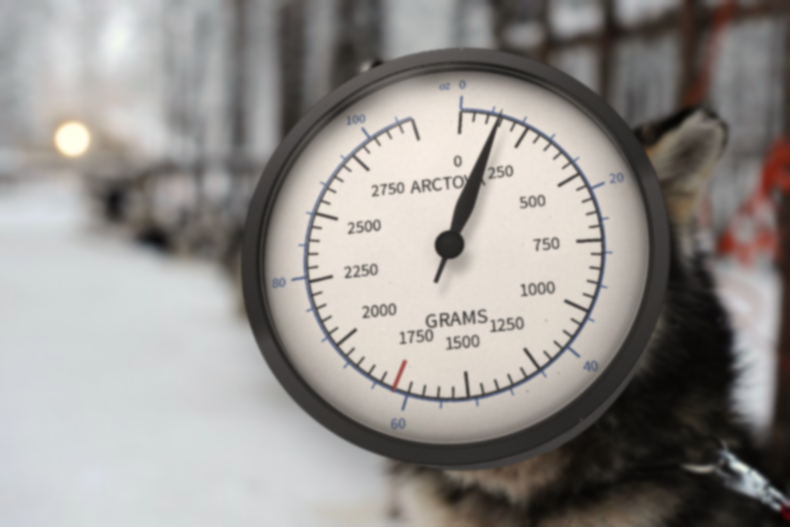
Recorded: value=150 unit=g
